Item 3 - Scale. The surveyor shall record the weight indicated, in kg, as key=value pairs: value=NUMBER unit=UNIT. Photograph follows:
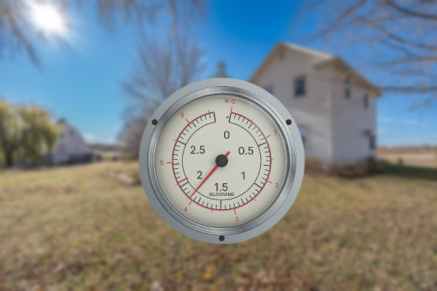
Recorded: value=1.85 unit=kg
